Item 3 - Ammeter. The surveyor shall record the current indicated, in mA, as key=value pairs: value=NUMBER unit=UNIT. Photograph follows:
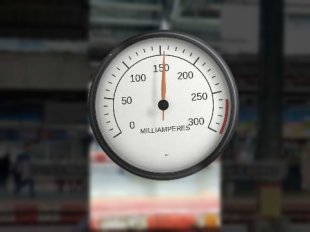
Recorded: value=155 unit=mA
